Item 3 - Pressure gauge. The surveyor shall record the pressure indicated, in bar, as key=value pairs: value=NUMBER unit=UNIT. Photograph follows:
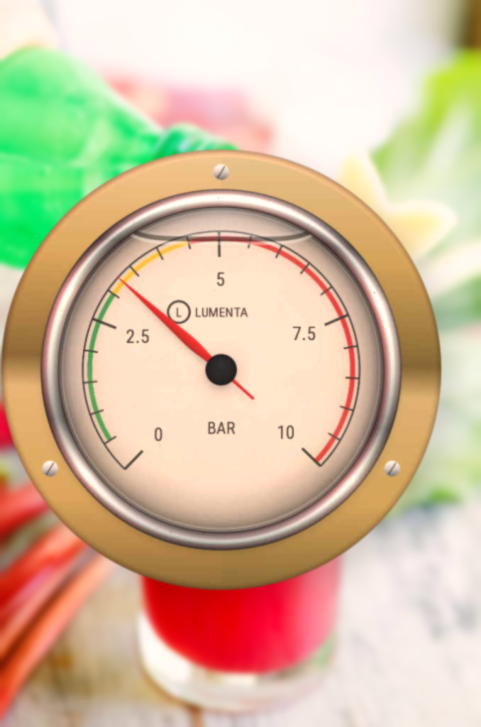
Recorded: value=3.25 unit=bar
